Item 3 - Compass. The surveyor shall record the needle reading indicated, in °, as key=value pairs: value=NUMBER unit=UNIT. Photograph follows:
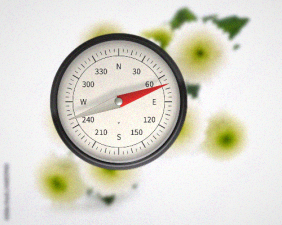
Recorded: value=70 unit=°
